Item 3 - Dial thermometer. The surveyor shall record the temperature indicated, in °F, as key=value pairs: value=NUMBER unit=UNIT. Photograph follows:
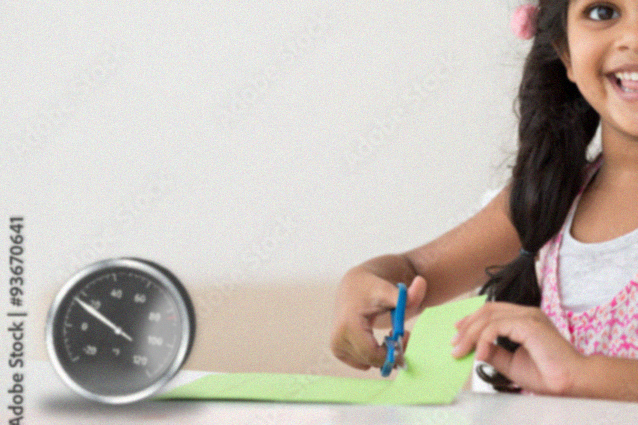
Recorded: value=16 unit=°F
